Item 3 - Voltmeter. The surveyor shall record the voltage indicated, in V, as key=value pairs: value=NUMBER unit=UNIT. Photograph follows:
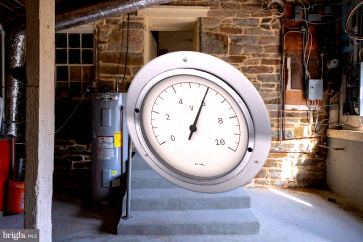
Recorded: value=6 unit=V
